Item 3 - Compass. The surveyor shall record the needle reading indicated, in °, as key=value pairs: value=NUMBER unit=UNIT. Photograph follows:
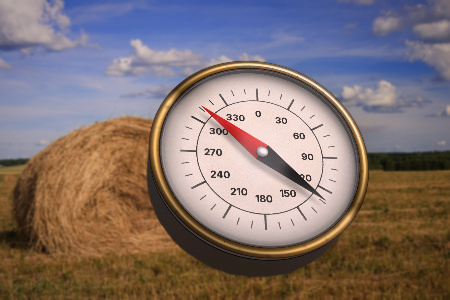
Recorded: value=310 unit=°
